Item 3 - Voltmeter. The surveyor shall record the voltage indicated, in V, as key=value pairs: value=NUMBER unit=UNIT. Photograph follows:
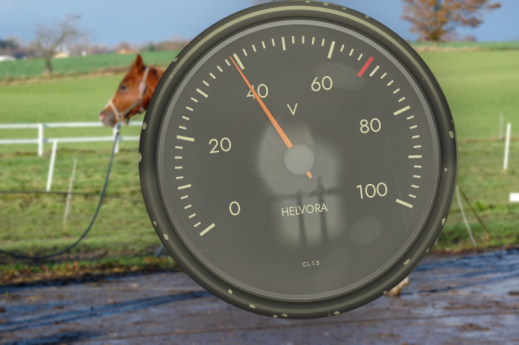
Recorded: value=39 unit=V
